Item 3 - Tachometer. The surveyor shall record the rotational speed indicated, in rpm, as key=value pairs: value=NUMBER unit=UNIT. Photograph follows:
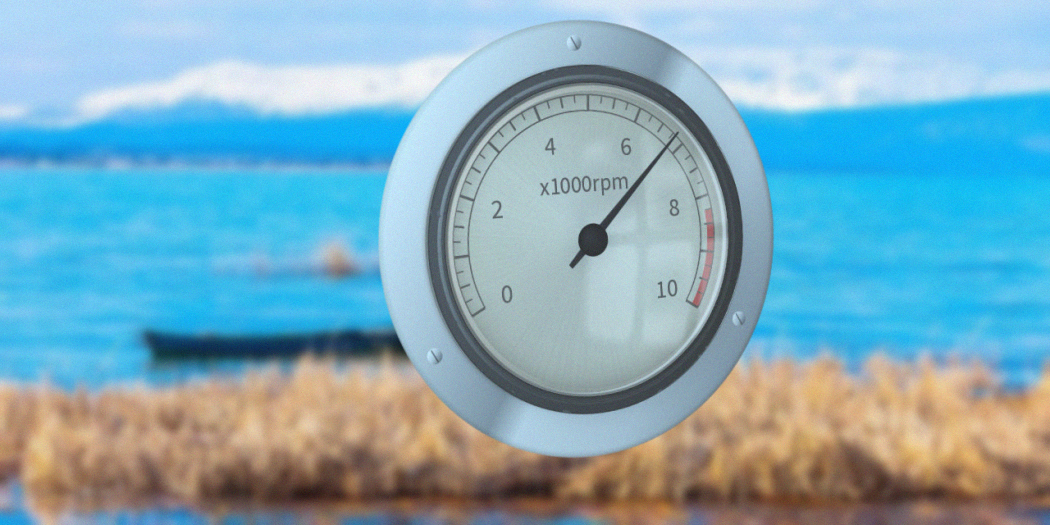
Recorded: value=6750 unit=rpm
